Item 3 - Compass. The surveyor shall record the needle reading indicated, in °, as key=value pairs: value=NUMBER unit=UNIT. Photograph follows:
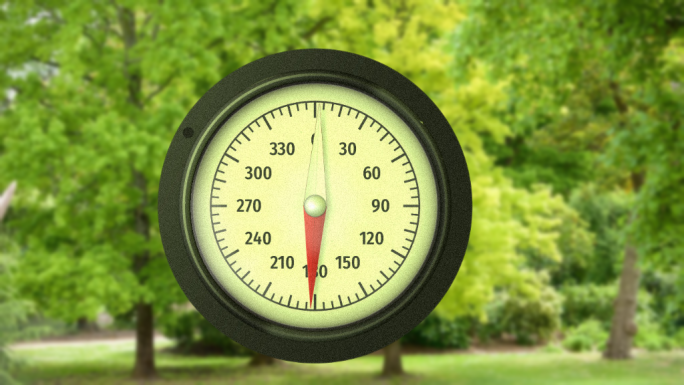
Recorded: value=182.5 unit=°
